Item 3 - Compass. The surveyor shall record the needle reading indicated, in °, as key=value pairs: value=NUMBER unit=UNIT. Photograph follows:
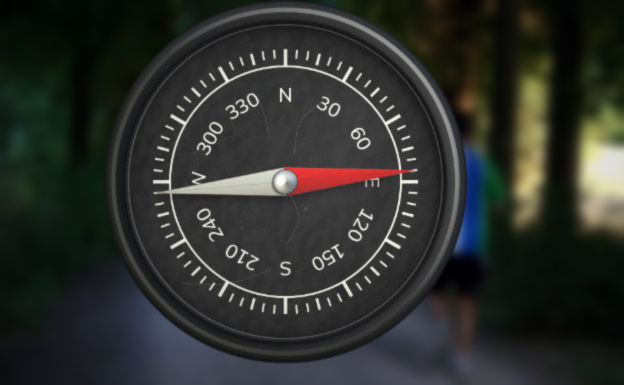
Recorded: value=85 unit=°
